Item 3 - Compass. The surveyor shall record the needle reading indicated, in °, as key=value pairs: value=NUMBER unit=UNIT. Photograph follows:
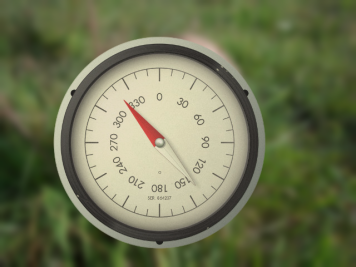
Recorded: value=320 unit=°
